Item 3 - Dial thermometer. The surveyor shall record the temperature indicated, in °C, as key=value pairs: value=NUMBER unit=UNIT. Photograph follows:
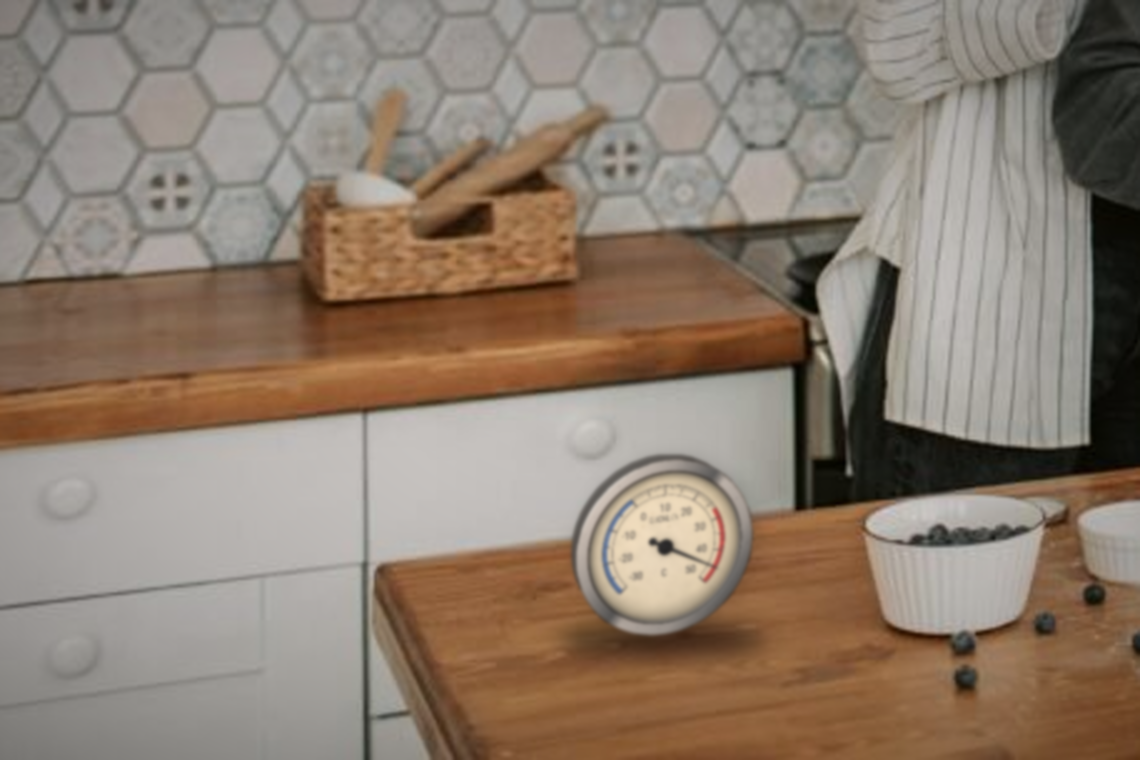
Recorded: value=45 unit=°C
